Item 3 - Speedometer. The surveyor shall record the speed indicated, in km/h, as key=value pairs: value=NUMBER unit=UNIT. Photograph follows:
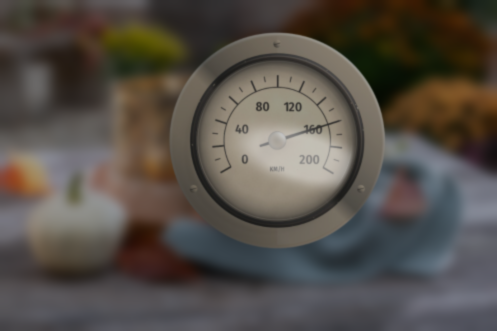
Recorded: value=160 unit=km/h
